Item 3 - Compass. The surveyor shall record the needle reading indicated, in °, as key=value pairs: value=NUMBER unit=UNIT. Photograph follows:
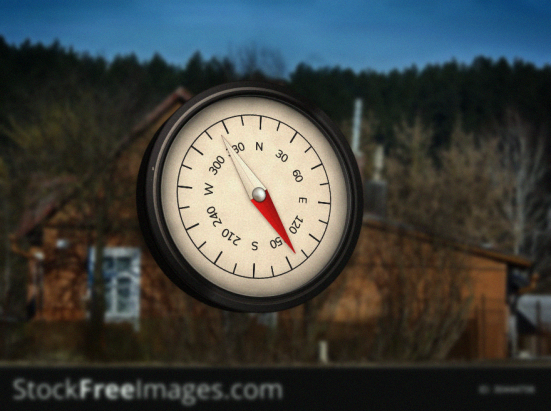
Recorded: value=142.5 unit=°
